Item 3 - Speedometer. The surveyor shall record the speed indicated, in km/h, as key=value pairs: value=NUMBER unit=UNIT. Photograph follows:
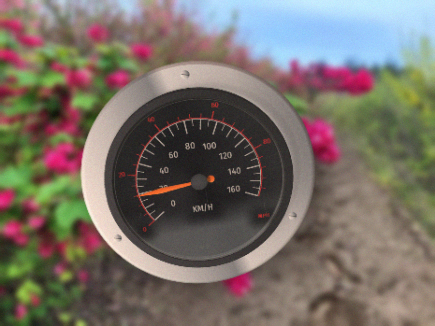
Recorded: value=20 unit=km/h
